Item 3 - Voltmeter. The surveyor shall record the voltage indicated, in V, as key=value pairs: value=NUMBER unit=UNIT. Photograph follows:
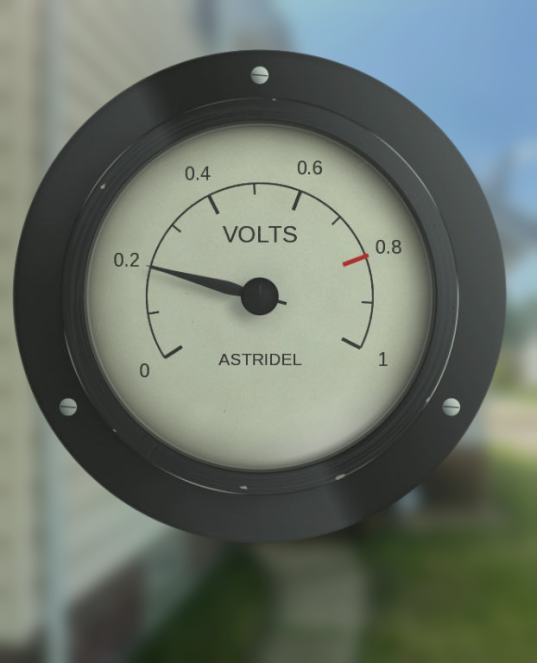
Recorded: value=0.2 unit=V
